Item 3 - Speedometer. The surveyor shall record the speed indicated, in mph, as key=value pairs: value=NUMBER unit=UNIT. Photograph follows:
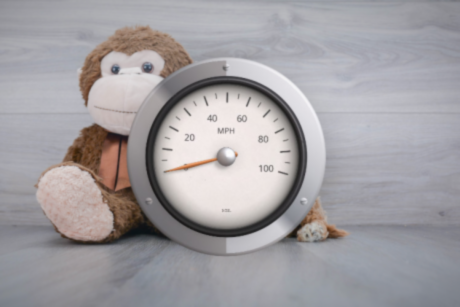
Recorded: value=0 unit=mph
